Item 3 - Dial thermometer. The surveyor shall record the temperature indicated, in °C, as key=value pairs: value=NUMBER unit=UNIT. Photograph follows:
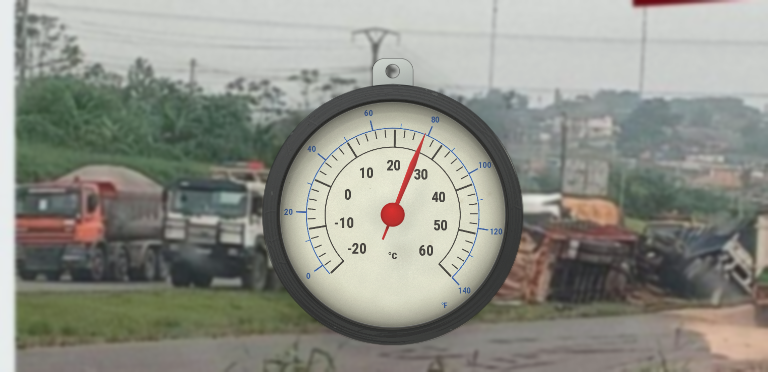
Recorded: value=26 unit=°C
